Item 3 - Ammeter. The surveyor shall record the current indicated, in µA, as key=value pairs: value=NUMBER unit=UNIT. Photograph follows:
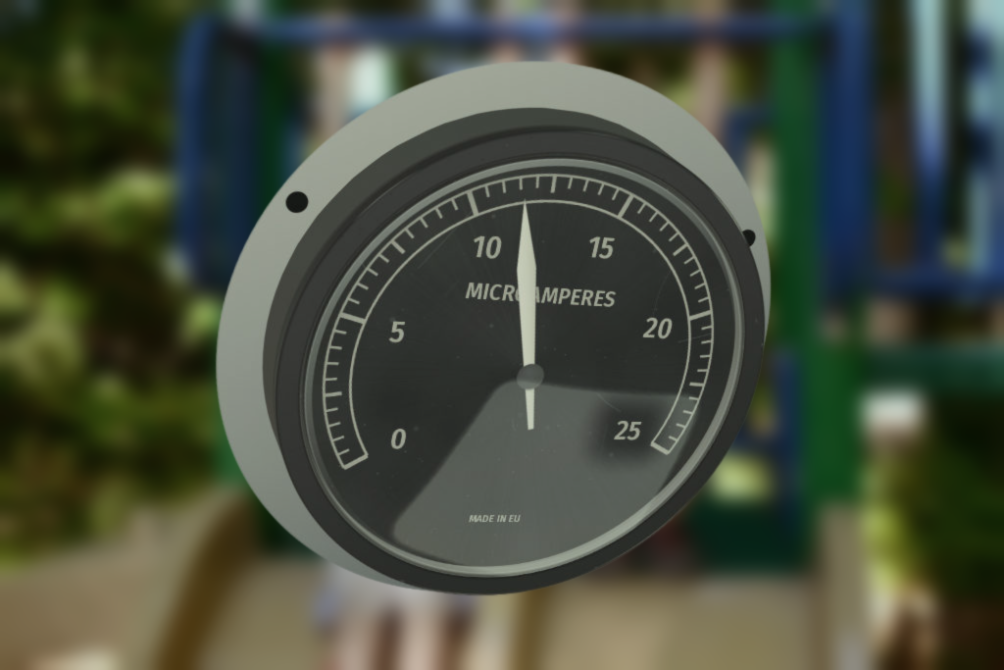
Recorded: value=11.5 unit=µA
